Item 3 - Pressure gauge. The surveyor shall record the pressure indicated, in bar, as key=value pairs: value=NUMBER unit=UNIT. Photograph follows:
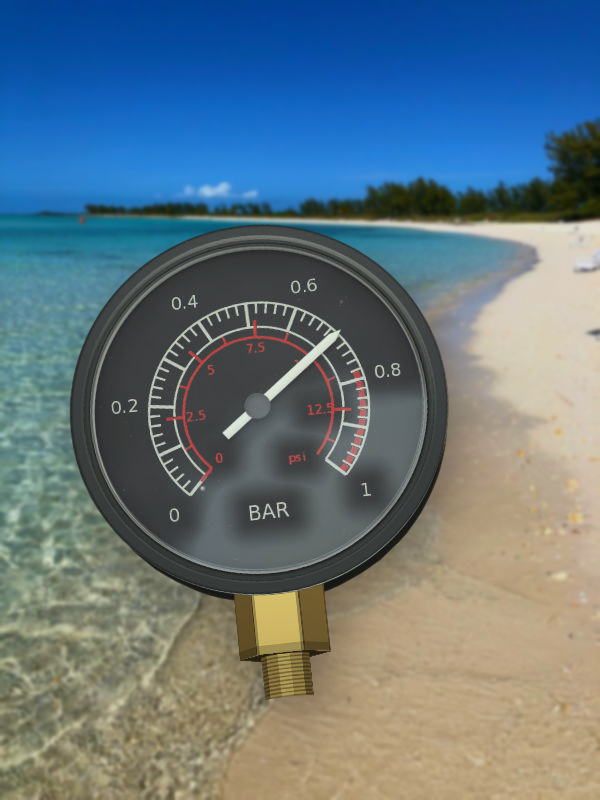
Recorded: value=0.7 unit=bar
